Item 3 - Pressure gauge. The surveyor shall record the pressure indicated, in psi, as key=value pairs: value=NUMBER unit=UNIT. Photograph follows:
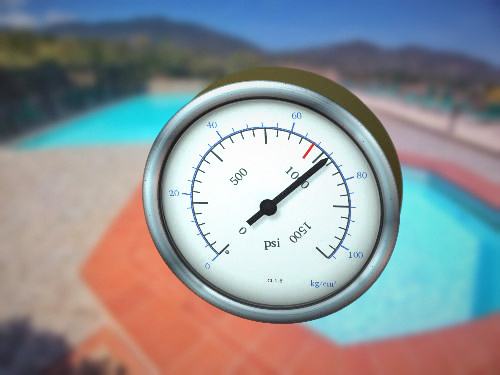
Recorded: value=1025 unit=psi
